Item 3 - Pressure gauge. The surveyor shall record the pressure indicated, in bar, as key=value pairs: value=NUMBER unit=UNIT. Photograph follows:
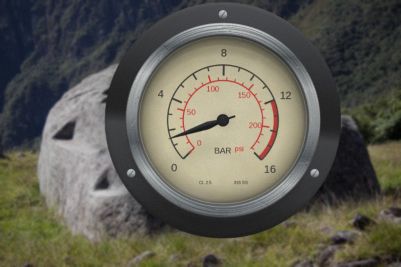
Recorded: value=1.5 unit=bar
